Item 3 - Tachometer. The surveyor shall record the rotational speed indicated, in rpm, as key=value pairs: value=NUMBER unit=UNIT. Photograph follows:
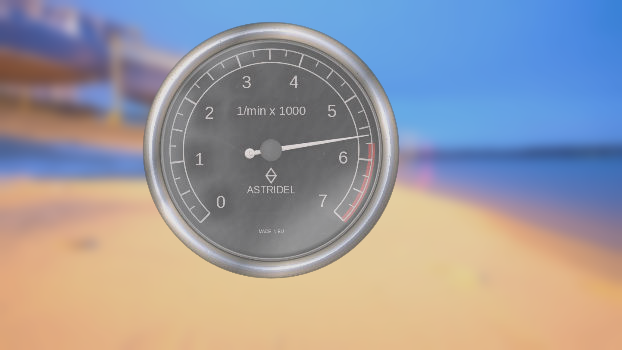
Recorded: value=5625 unit=rpm
